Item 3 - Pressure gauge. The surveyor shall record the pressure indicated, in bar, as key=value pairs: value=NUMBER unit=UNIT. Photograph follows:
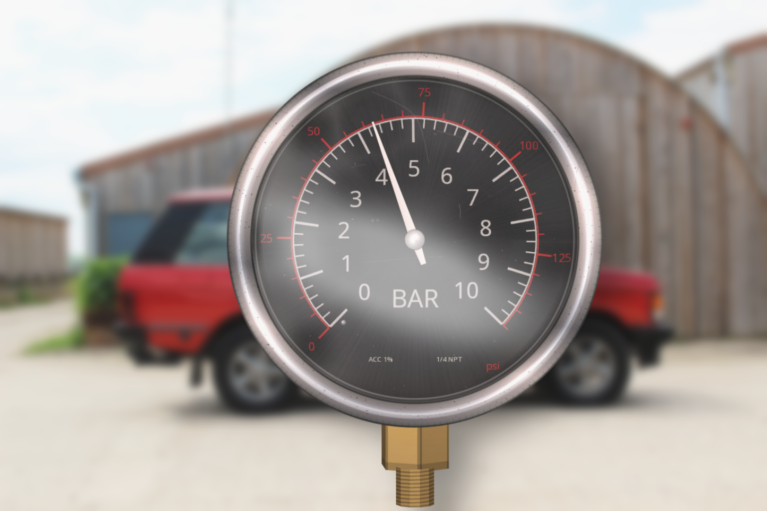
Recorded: value=4.3 unit=bar
